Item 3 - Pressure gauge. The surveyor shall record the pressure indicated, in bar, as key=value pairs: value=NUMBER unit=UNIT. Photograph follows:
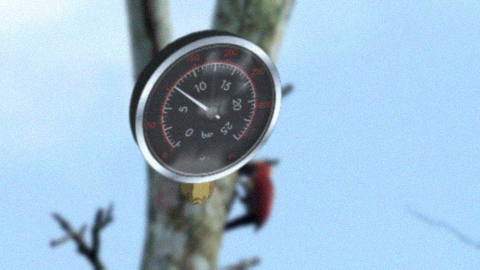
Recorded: value=7.5 unit=bar
